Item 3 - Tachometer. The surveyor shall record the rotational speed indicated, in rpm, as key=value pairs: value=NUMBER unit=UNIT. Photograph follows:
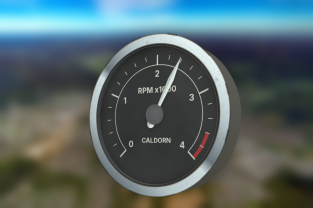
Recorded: value=2400 unit=rpm
